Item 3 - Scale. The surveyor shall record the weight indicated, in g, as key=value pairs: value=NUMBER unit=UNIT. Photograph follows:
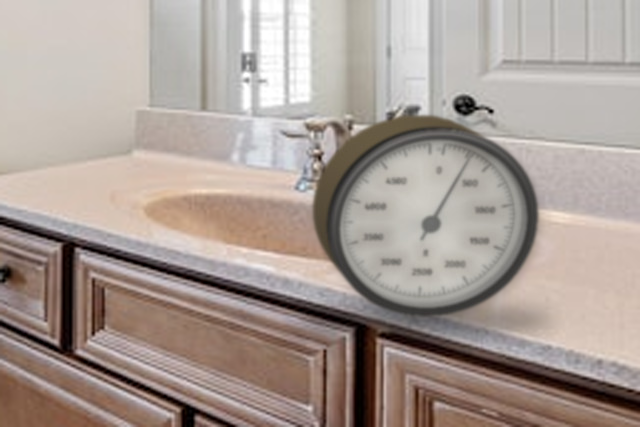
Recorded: value=250 unit=g
